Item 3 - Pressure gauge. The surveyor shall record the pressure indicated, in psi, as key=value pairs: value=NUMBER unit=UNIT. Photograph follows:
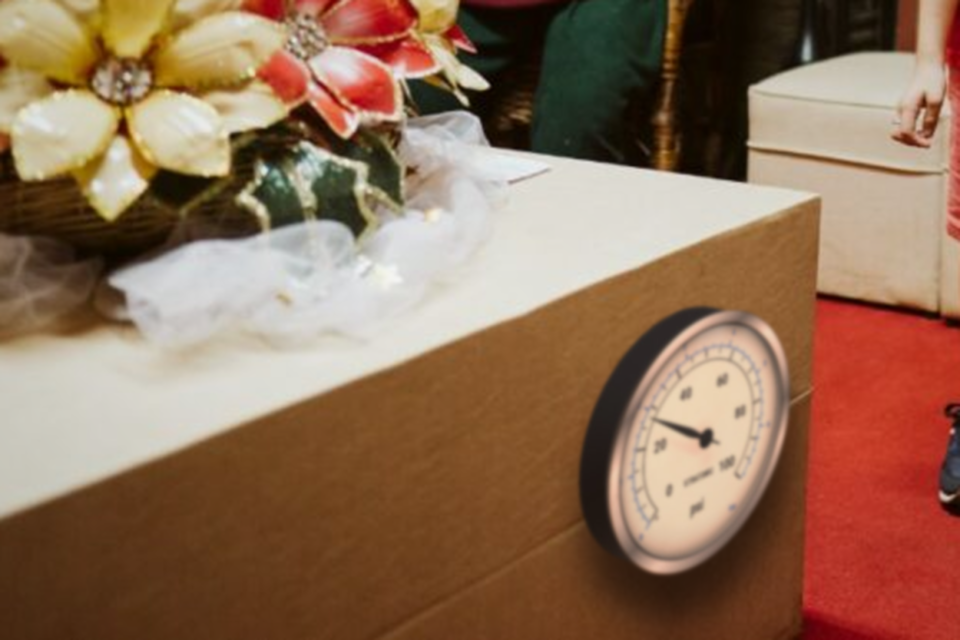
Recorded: value=27.5 unit=psi
